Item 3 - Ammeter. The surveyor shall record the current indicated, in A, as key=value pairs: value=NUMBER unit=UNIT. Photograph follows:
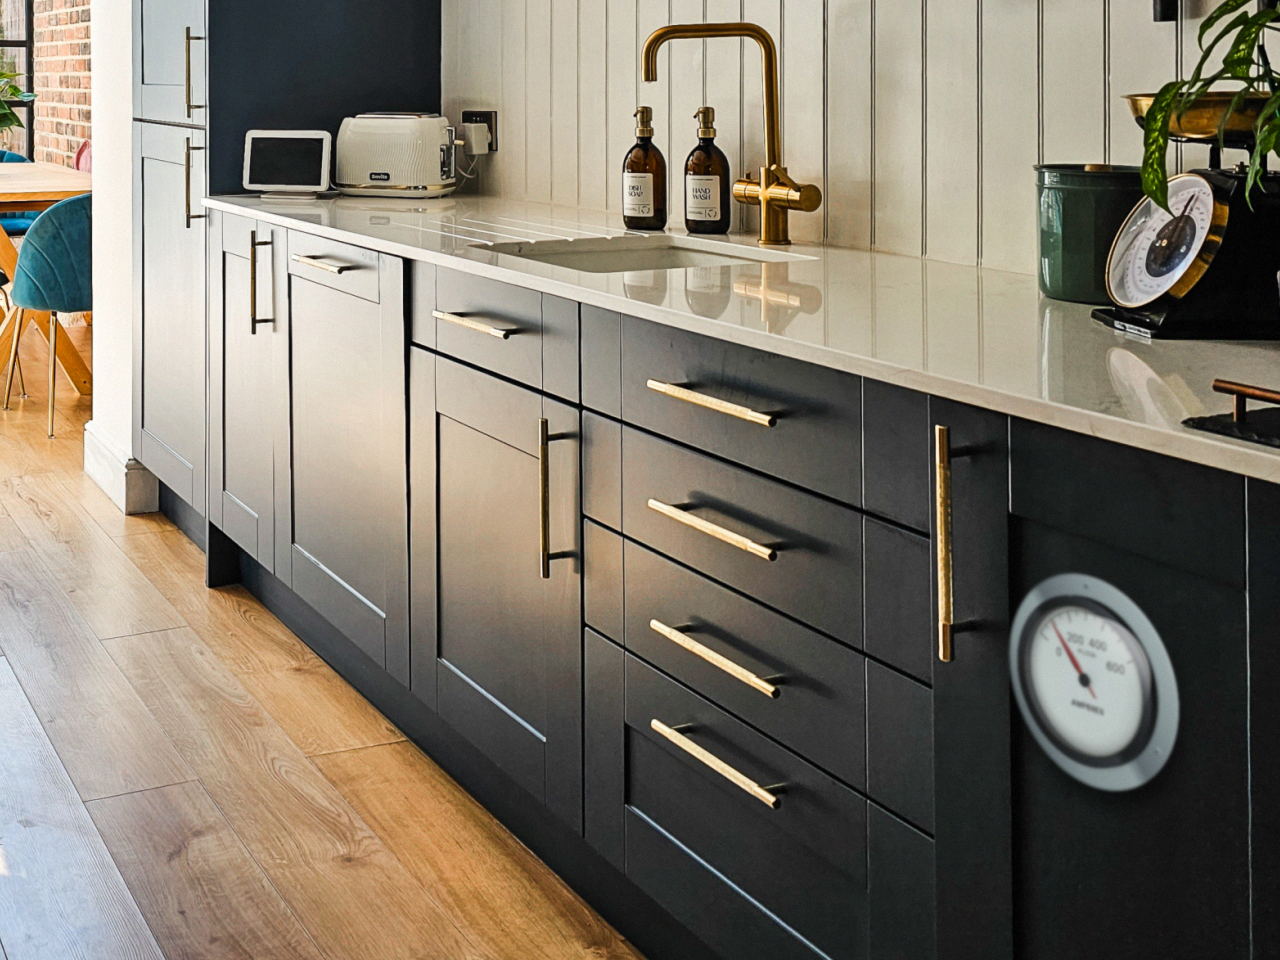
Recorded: value=100 unit=A
